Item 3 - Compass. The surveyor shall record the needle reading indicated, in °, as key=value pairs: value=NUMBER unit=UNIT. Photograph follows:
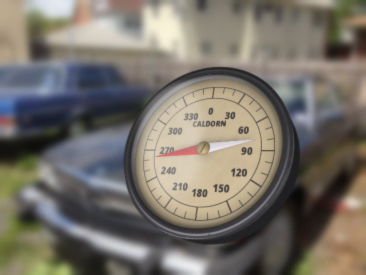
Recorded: value=260 unit=°
